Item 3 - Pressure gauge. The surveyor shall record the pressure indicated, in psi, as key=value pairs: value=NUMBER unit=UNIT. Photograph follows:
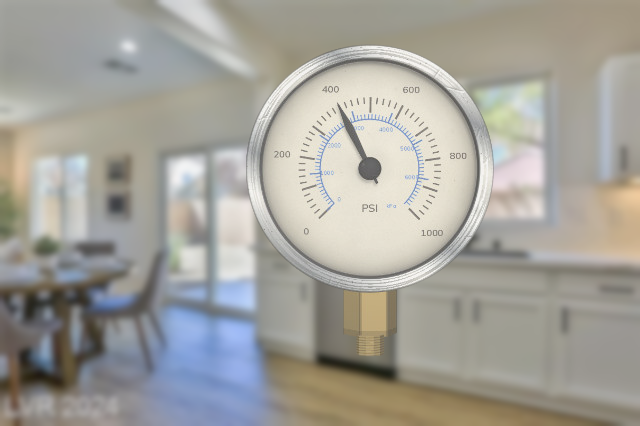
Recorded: value=400 unit=psi
